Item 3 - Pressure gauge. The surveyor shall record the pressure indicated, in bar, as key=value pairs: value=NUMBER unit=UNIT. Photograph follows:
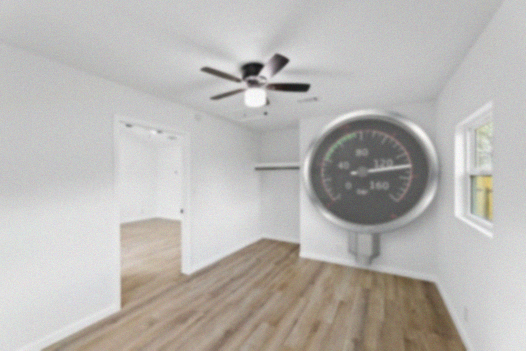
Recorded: value=130 unit=bar
